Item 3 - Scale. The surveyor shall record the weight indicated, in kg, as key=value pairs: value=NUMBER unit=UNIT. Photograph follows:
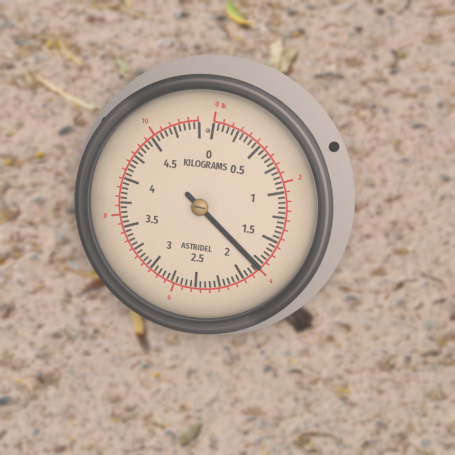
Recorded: value=1.8 unit=kg
